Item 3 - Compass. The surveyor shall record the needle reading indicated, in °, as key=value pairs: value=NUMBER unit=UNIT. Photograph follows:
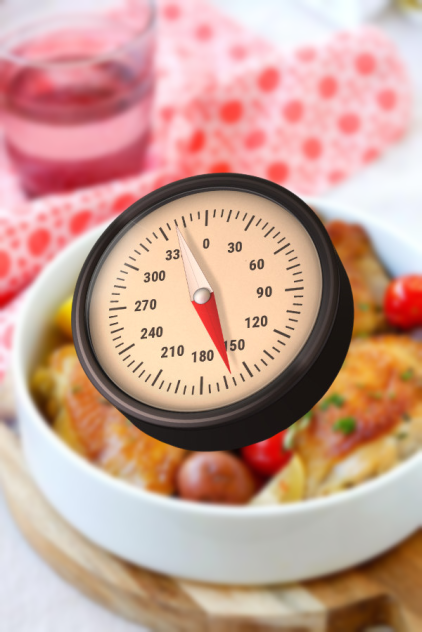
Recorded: value=160 unit=°
